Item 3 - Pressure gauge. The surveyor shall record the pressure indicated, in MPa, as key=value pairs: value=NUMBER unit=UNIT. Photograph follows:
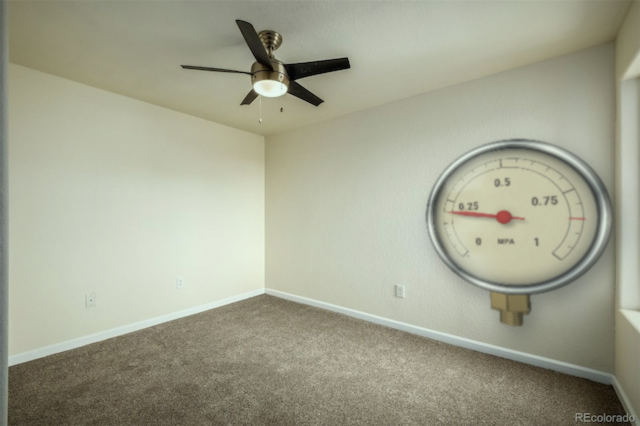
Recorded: value=0.2 unit=MPa
